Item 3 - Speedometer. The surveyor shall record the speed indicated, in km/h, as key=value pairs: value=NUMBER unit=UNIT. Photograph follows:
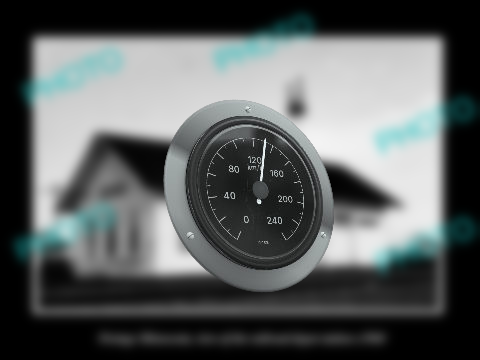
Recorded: value=130 unit=km/h
